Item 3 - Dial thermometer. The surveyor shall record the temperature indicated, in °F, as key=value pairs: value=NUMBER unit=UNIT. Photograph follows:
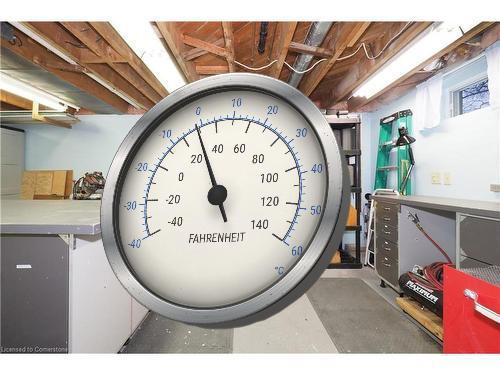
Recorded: value=30 unit=°F
